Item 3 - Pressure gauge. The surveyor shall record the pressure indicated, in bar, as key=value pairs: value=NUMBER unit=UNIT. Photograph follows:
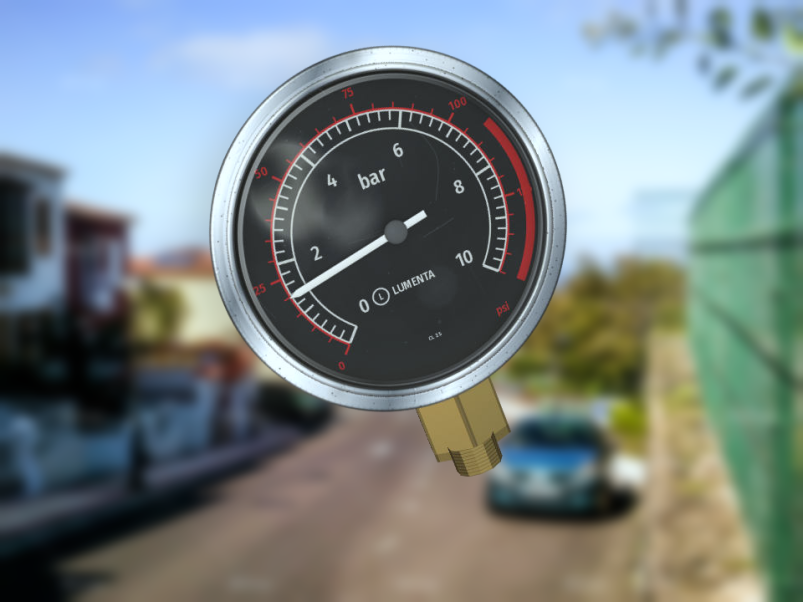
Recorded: value=1.4 unit=bar
